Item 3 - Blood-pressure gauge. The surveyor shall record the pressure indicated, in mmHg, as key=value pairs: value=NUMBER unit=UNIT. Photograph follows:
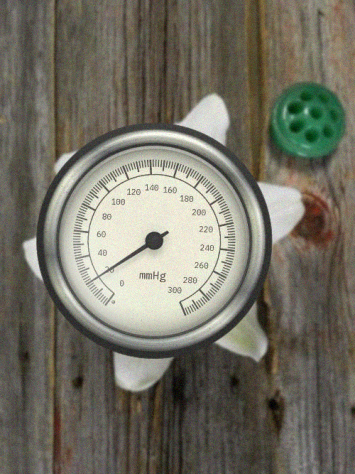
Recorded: value=20 unit=mmHg
